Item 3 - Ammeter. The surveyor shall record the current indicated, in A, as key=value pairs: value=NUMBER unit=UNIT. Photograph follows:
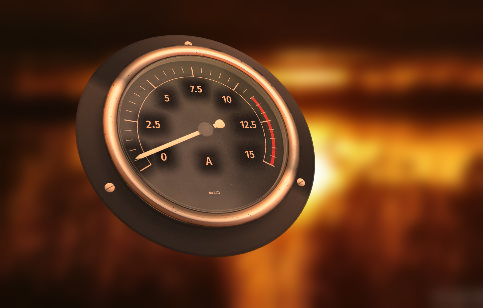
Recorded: value=0.5 unit=A
